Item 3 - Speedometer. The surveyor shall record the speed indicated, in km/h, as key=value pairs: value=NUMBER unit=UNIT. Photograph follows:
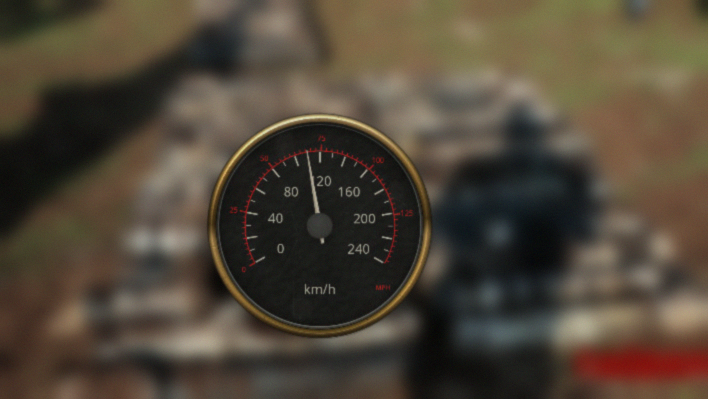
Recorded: value=110 unit=km/h
